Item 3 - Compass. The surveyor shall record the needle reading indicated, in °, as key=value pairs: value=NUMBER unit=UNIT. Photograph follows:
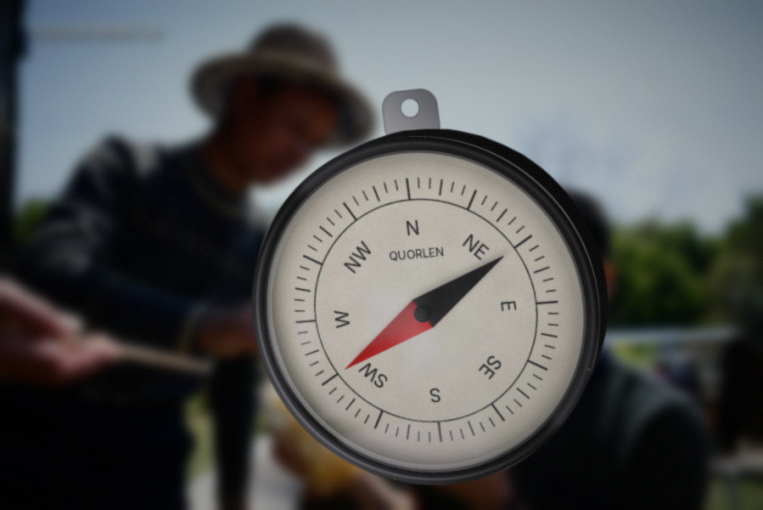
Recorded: value=240 unit=°
